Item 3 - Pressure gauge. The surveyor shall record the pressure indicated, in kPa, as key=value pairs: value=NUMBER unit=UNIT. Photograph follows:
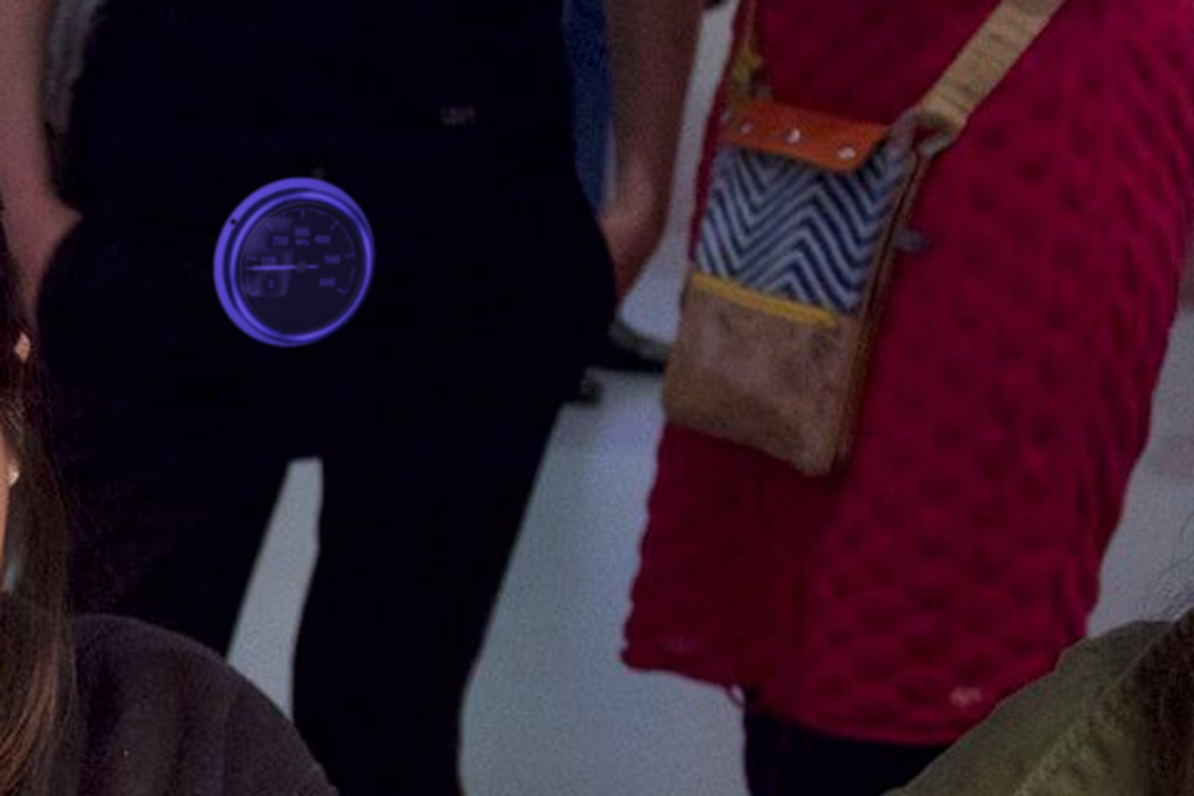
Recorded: value=75 unit=kPa
